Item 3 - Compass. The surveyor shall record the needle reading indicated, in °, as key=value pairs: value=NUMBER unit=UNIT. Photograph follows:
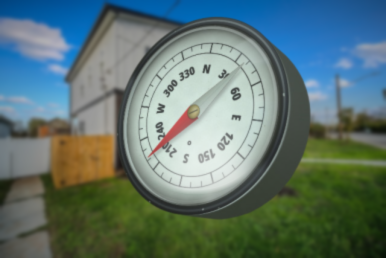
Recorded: value=220 unit=°
